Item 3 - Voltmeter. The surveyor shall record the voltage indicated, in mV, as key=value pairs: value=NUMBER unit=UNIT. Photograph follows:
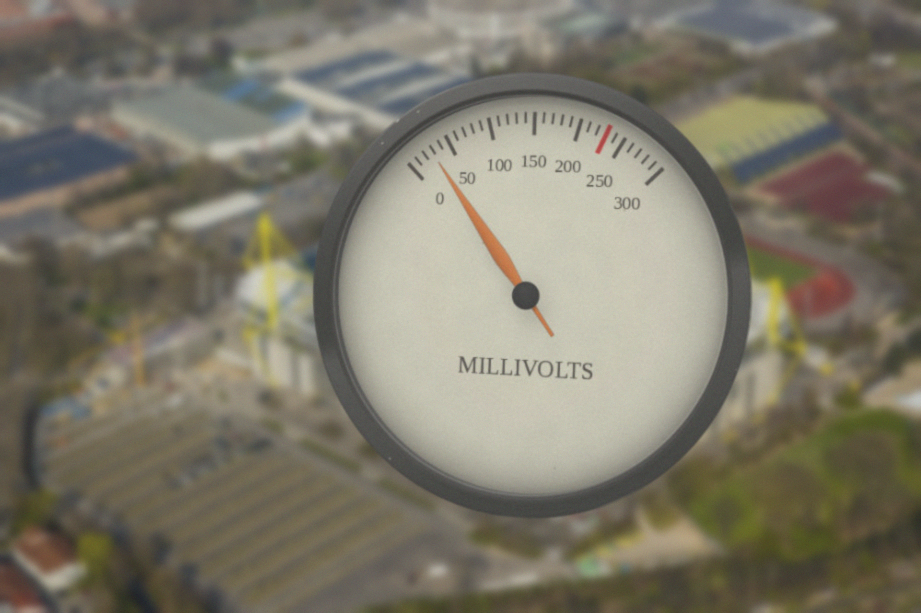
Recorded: value=30 unit=mV
